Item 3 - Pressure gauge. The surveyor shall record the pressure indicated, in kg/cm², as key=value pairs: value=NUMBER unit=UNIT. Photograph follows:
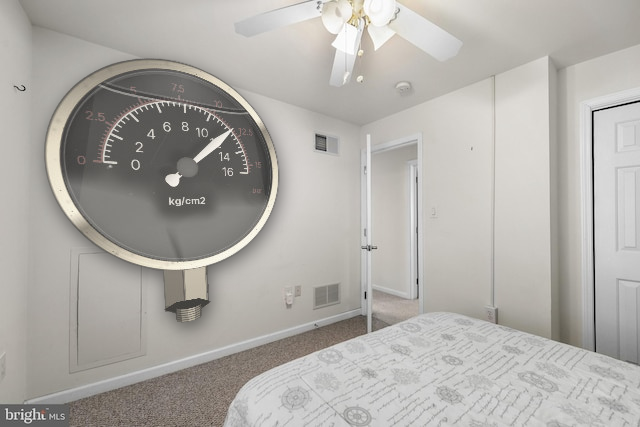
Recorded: value=12 unit=kg/cm²
